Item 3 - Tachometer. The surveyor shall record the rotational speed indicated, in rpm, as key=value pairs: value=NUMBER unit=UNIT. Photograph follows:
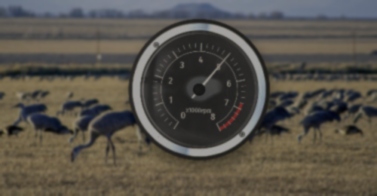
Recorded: value=5000 unit=rpm
